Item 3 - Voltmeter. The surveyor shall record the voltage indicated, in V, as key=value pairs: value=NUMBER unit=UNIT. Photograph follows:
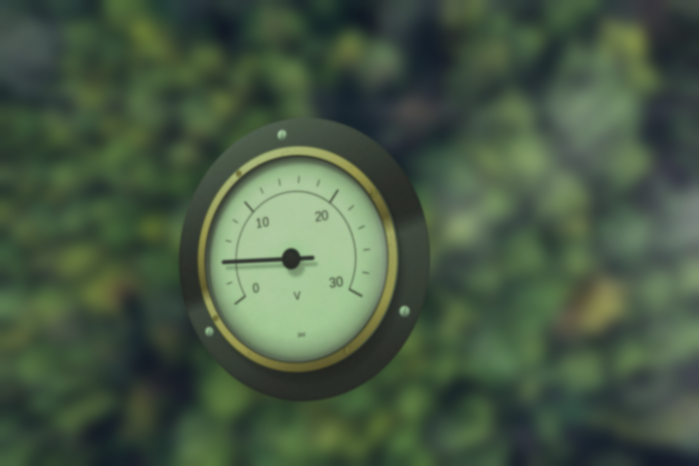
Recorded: value=4 unit=V
